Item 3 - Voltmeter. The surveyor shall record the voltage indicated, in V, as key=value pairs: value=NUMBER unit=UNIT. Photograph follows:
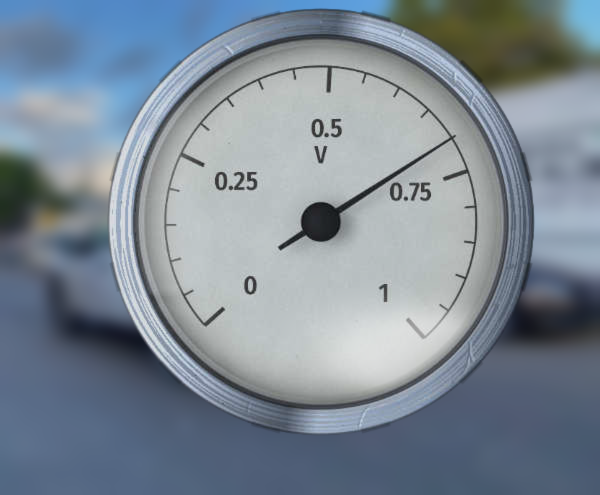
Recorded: value=0.7 unit=V
